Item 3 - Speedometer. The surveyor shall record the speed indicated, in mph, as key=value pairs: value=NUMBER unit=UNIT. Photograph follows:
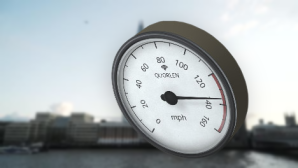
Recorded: value=135 unit=mph
